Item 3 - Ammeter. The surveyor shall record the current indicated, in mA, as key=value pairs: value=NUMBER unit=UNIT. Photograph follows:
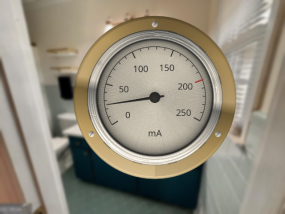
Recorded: value=25 unit=mA
